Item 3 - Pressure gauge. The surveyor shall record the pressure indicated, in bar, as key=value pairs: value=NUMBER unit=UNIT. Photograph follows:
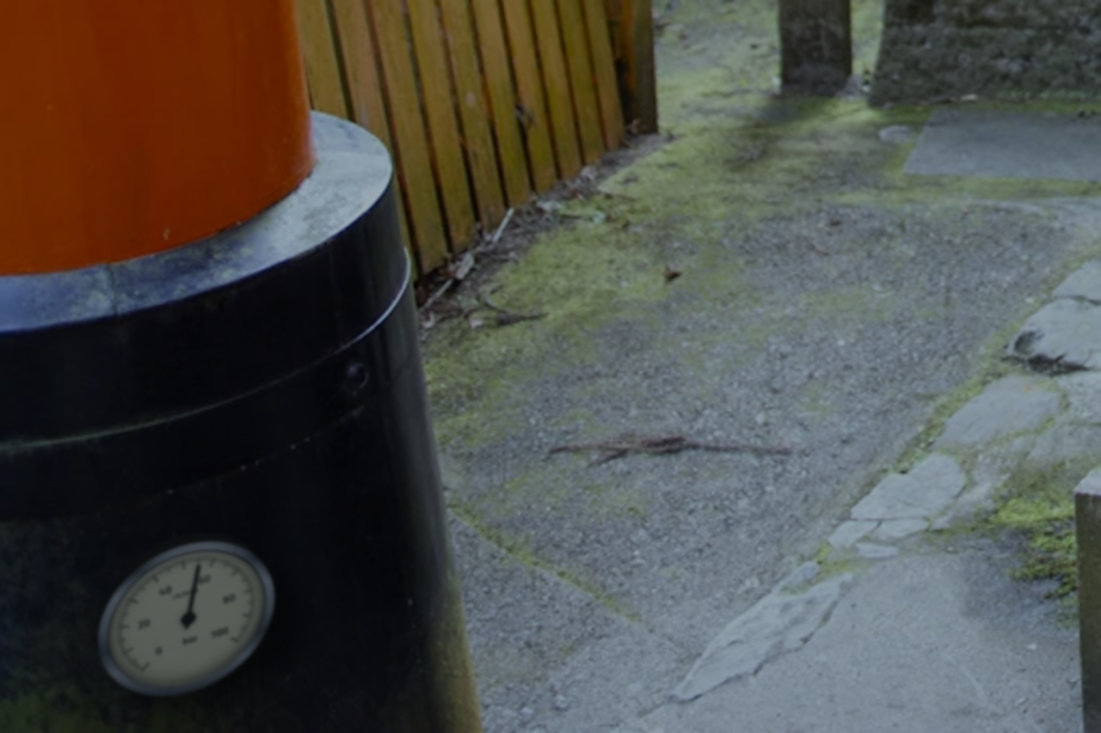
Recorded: value=55 unit=bar
